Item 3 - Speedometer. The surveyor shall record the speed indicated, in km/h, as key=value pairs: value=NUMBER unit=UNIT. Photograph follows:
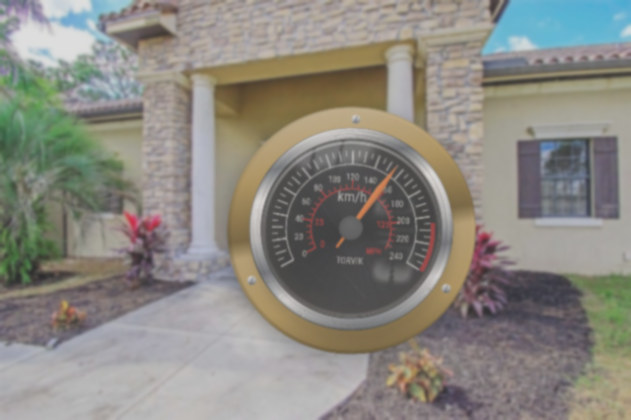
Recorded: value=155 unit=km/h
